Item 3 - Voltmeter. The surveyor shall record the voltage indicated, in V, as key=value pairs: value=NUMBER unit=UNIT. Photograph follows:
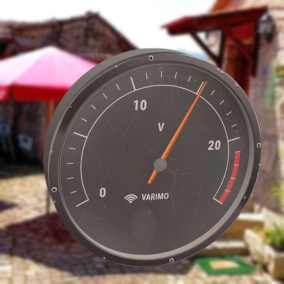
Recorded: value=15 unit=V
